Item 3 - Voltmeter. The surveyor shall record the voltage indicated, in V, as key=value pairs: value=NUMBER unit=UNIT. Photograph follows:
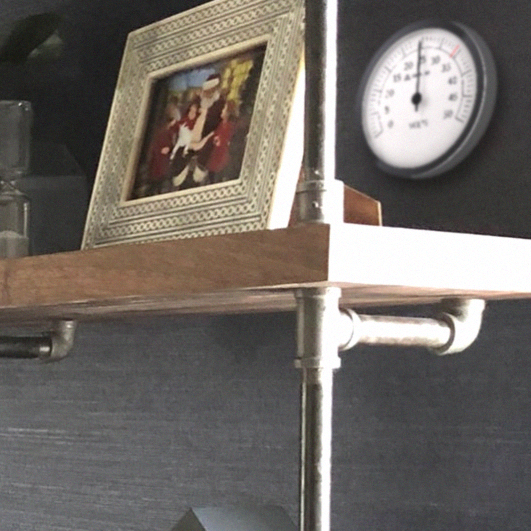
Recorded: value=25 unit=V
